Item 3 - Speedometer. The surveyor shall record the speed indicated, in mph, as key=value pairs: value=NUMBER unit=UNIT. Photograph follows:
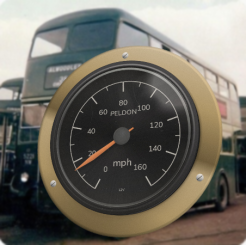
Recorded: value=15 unit=mph
